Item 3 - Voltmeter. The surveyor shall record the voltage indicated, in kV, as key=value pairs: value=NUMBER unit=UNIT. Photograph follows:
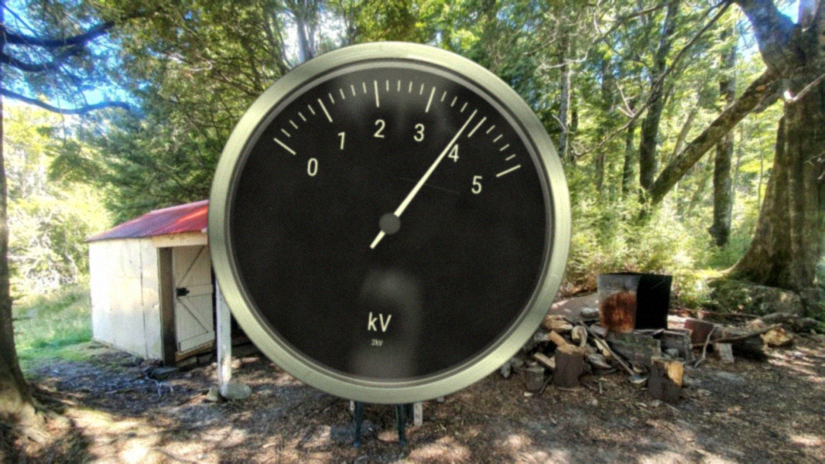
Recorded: value=3.8 unit=kV
